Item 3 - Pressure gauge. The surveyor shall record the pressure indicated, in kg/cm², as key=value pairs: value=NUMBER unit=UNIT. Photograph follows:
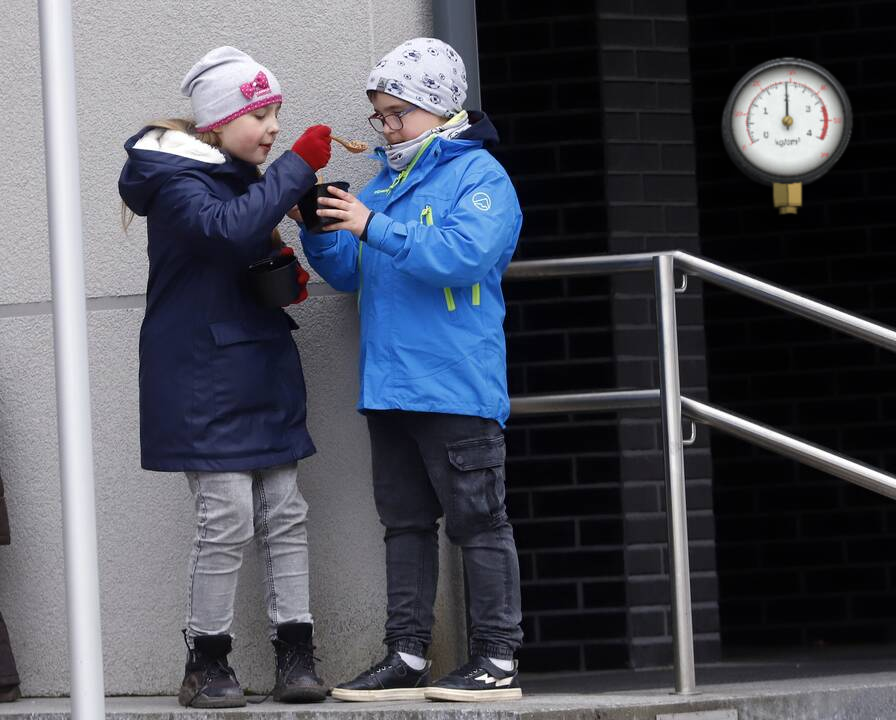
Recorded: value=2 unit=kg/cm²
